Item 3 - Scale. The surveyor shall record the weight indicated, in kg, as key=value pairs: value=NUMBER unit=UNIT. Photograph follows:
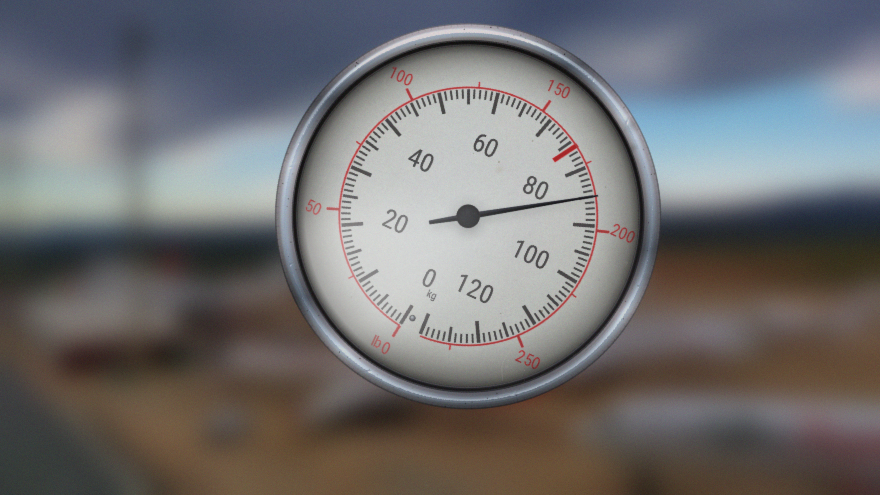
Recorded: value=85 unit=kg
